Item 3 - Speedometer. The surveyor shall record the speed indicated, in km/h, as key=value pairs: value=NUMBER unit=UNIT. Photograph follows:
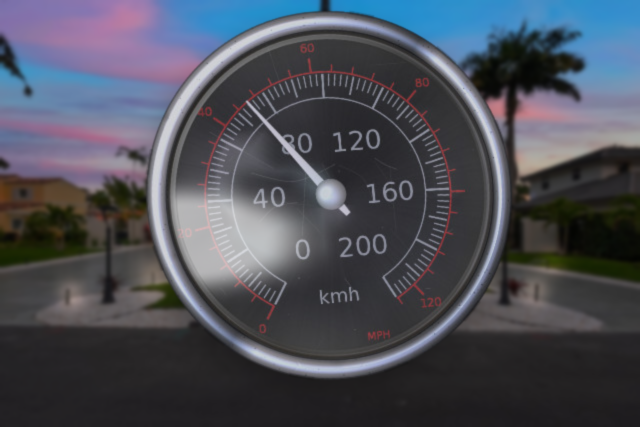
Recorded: value=74 unit=km/h
